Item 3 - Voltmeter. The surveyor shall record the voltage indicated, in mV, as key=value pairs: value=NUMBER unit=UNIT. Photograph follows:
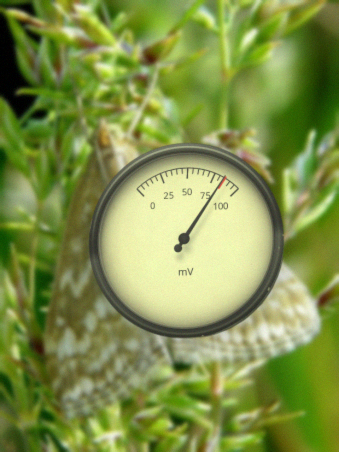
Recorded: value=85 unit=mV
